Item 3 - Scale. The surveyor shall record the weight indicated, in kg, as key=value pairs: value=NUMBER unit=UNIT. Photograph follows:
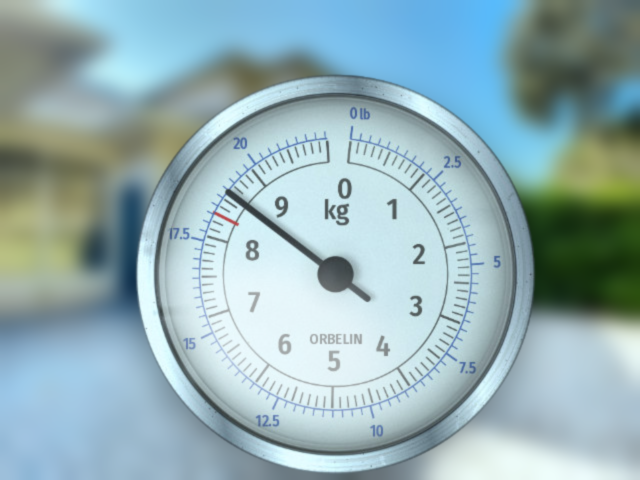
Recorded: value=8.6 unit=kg
